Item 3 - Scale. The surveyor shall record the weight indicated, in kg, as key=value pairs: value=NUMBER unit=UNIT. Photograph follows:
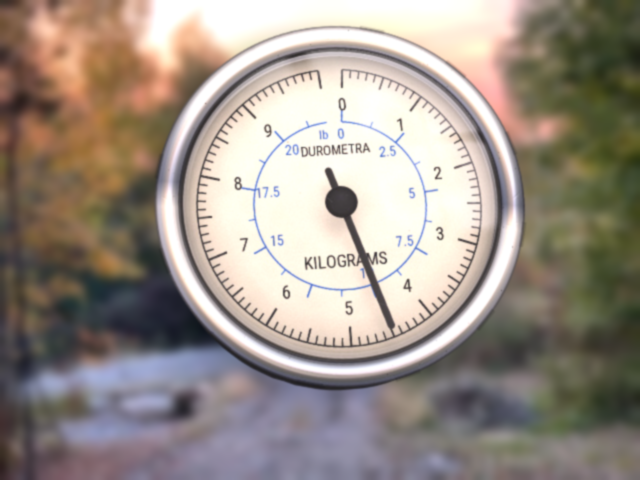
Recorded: value=4.5 unit=kg
